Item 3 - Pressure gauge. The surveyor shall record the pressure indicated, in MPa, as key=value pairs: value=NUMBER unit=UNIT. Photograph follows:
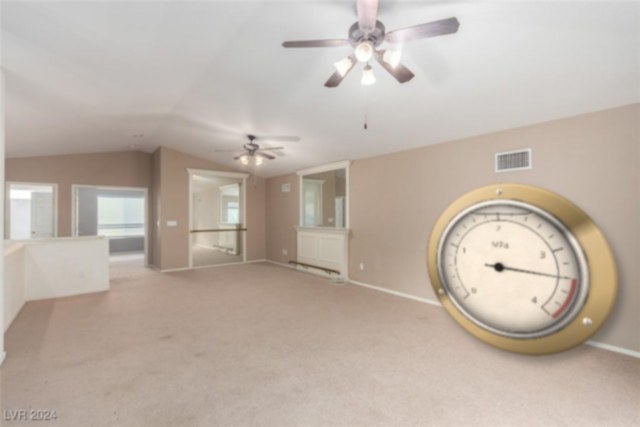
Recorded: value=3.4 unit=MPa
